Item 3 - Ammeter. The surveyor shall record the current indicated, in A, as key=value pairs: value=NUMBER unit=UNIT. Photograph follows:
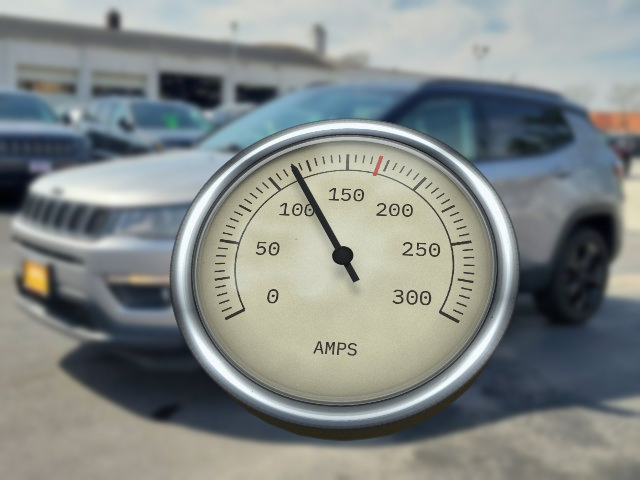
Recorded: value=115 unit=A
